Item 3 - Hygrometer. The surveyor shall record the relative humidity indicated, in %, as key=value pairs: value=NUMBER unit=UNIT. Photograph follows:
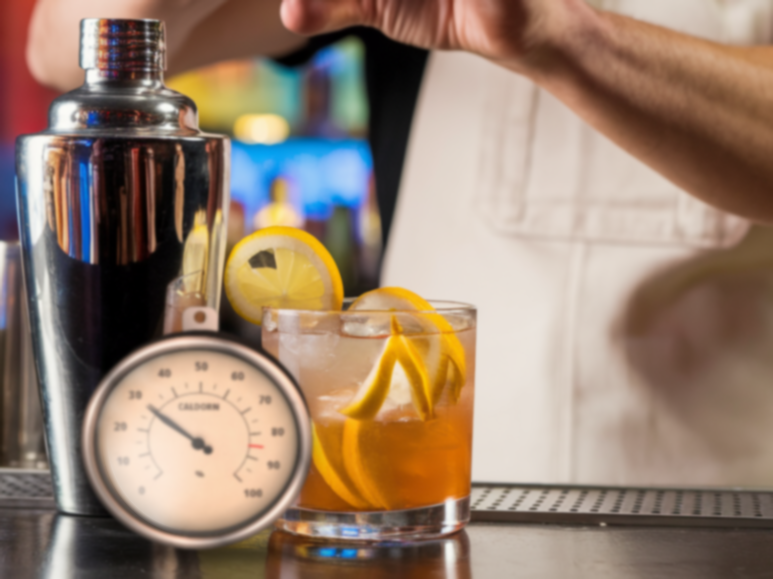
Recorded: value=30 unit=%
